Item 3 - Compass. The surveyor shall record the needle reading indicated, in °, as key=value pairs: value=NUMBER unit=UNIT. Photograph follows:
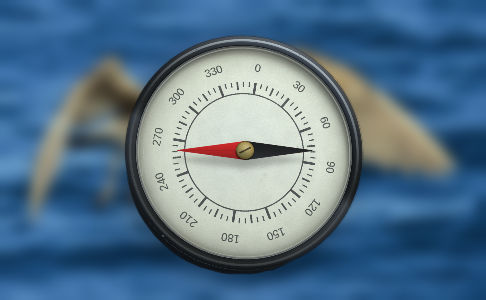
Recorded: value=260 unit=°
